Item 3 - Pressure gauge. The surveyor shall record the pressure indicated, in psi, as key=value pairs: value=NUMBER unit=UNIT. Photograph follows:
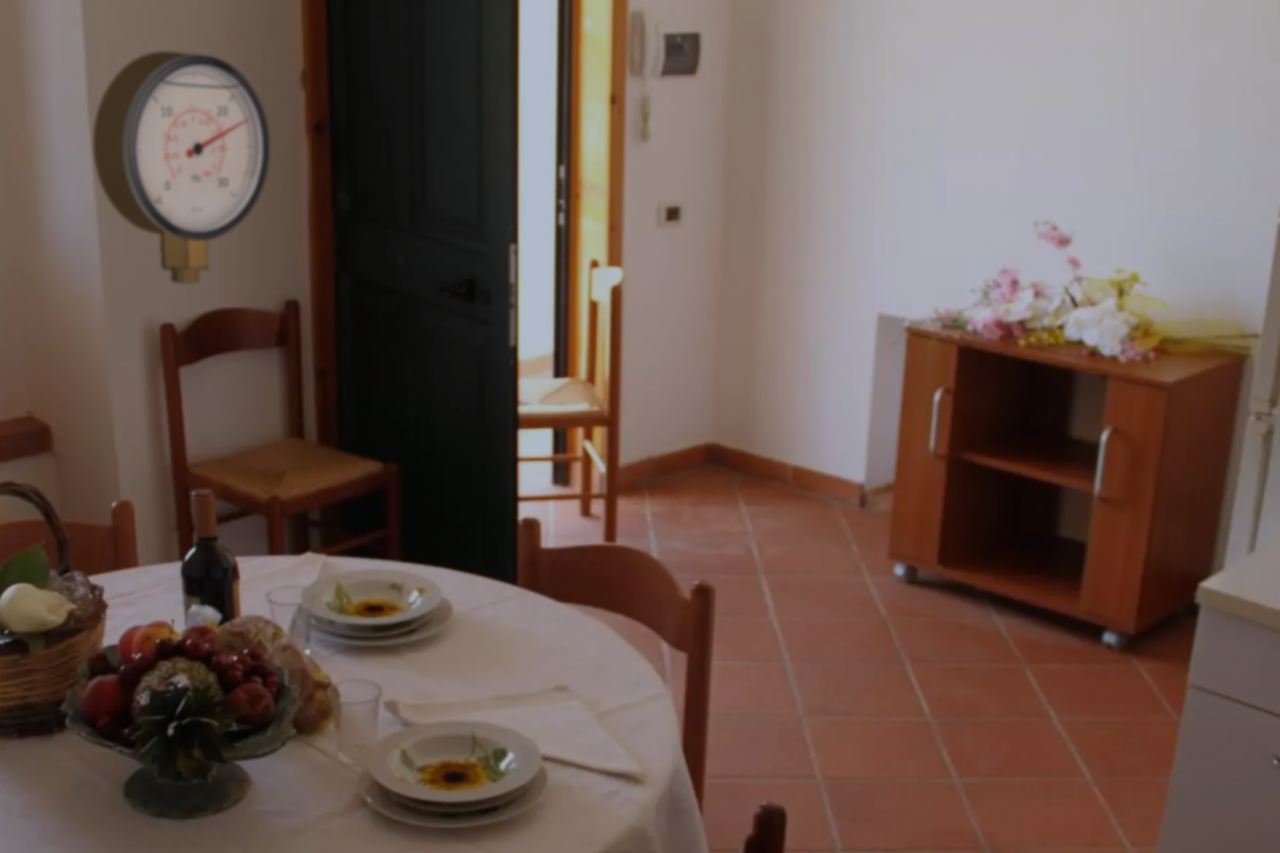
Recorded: value=22.5 unit=psi
